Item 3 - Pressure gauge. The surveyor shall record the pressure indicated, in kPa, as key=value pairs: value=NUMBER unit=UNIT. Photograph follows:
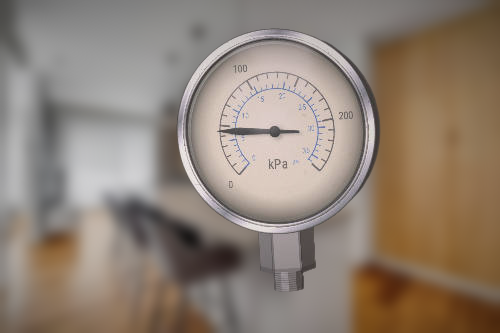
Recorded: value=45 unit=kPa
